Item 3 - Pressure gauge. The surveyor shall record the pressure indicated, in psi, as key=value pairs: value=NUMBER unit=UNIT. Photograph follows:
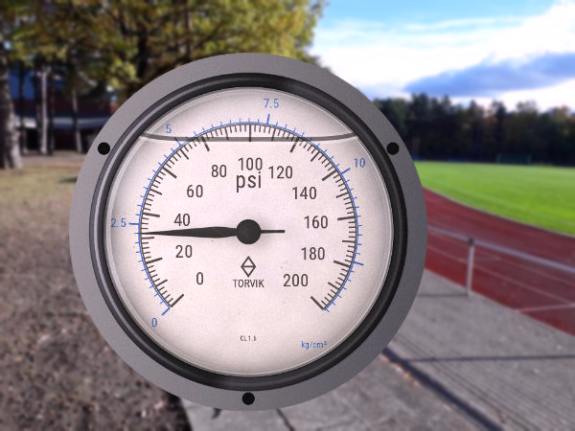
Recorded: value=32 unit=psi
